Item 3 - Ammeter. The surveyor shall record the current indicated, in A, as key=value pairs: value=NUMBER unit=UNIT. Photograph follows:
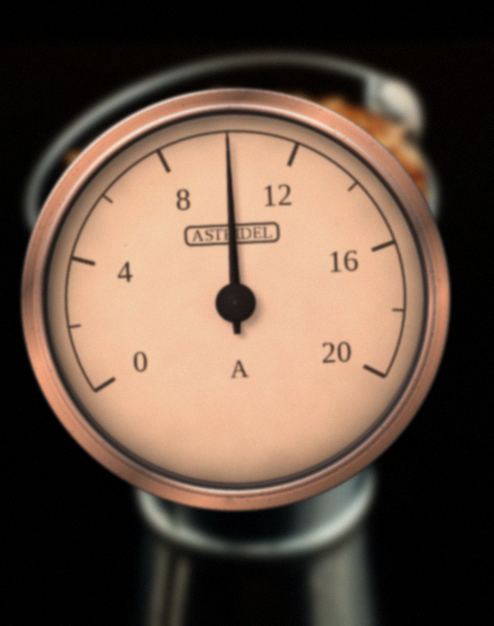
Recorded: value=10 unit=A
